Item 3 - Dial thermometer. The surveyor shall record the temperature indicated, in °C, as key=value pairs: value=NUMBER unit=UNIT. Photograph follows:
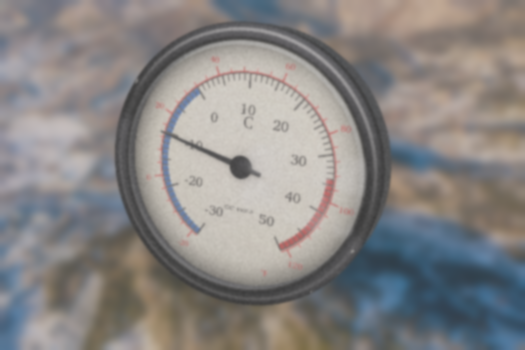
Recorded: value=-10 unit=°C
